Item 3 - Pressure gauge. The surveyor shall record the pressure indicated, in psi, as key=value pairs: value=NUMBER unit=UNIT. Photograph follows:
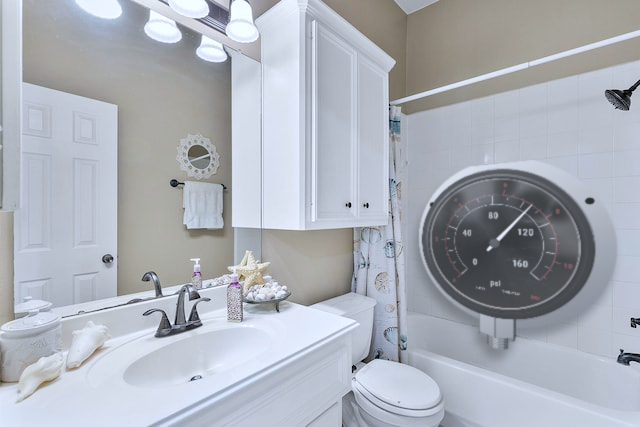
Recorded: value=105 unit=psi
